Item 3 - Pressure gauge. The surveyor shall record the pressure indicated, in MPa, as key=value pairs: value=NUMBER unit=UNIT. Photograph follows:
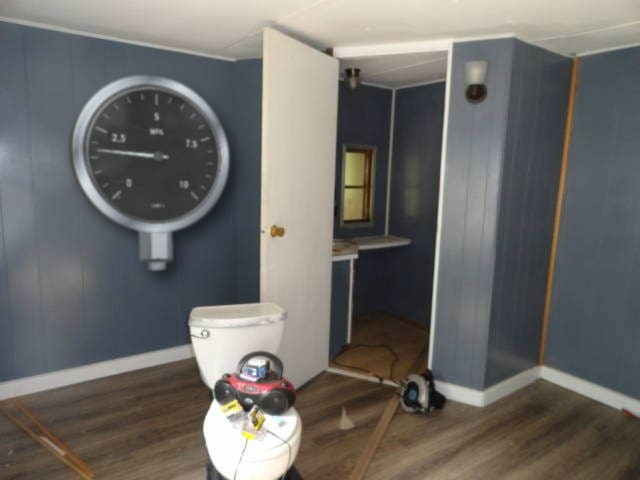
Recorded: value=1.75 unit=MPa
